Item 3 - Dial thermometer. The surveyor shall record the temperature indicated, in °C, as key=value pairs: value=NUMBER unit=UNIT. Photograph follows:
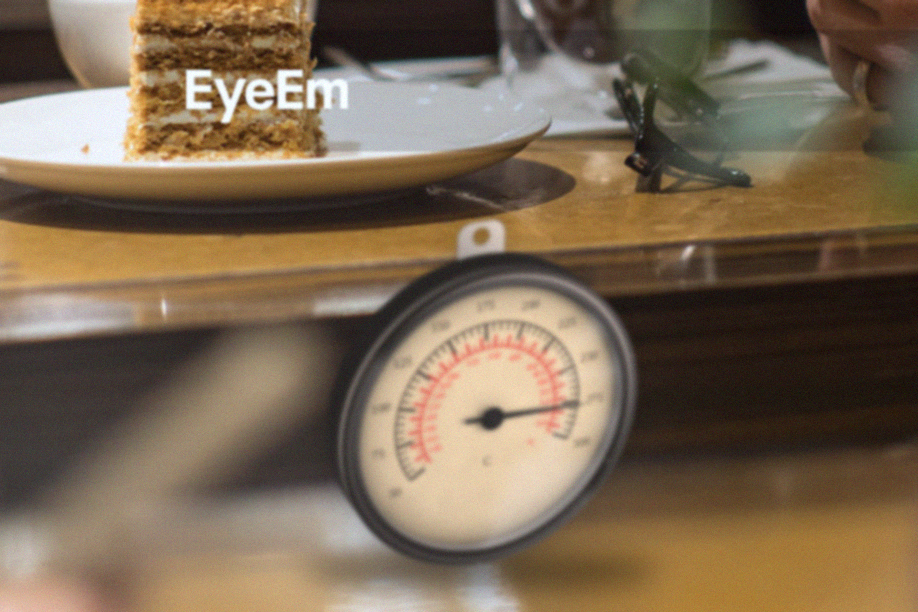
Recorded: value=275 unit=°C
